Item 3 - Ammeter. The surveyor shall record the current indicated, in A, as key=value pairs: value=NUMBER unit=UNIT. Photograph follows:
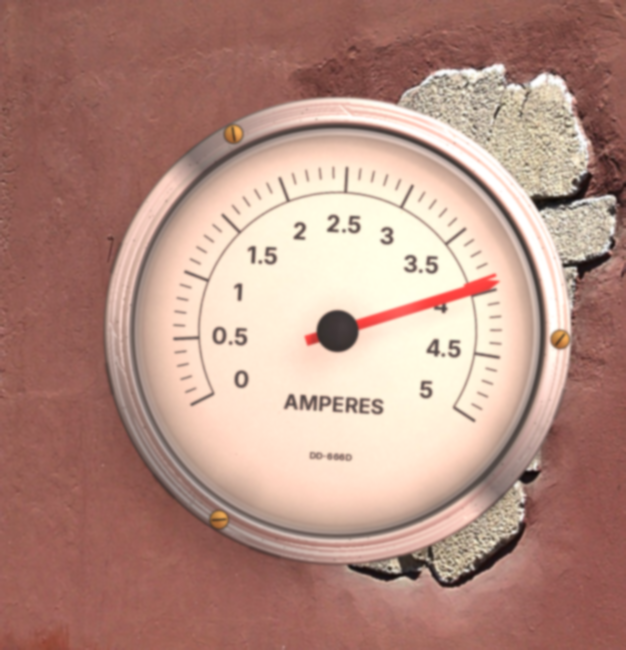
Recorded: value=3.95 unit=A
